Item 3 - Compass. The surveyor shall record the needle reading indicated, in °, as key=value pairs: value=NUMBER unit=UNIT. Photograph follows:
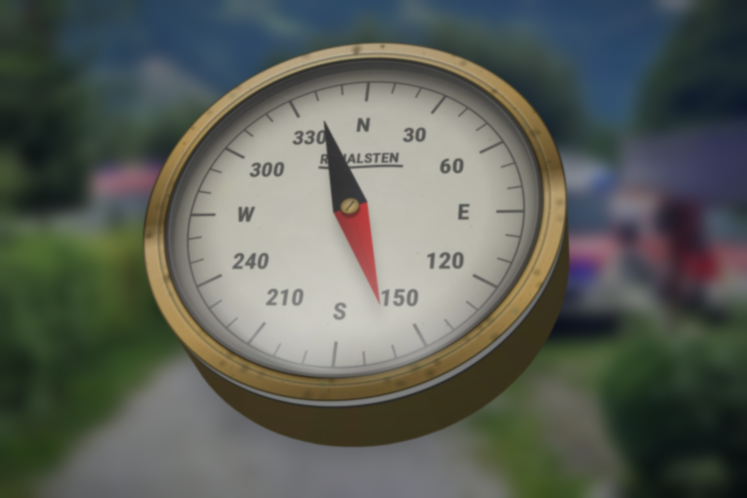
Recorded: value=160 unit=°
